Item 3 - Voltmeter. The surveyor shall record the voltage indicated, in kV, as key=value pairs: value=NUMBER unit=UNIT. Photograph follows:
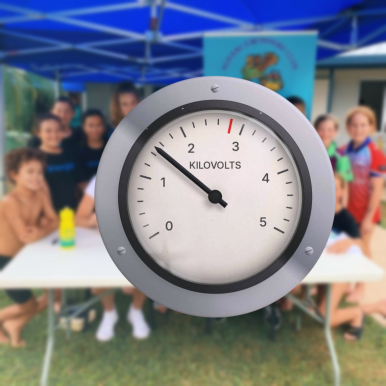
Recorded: value=1.5 unit=kV
